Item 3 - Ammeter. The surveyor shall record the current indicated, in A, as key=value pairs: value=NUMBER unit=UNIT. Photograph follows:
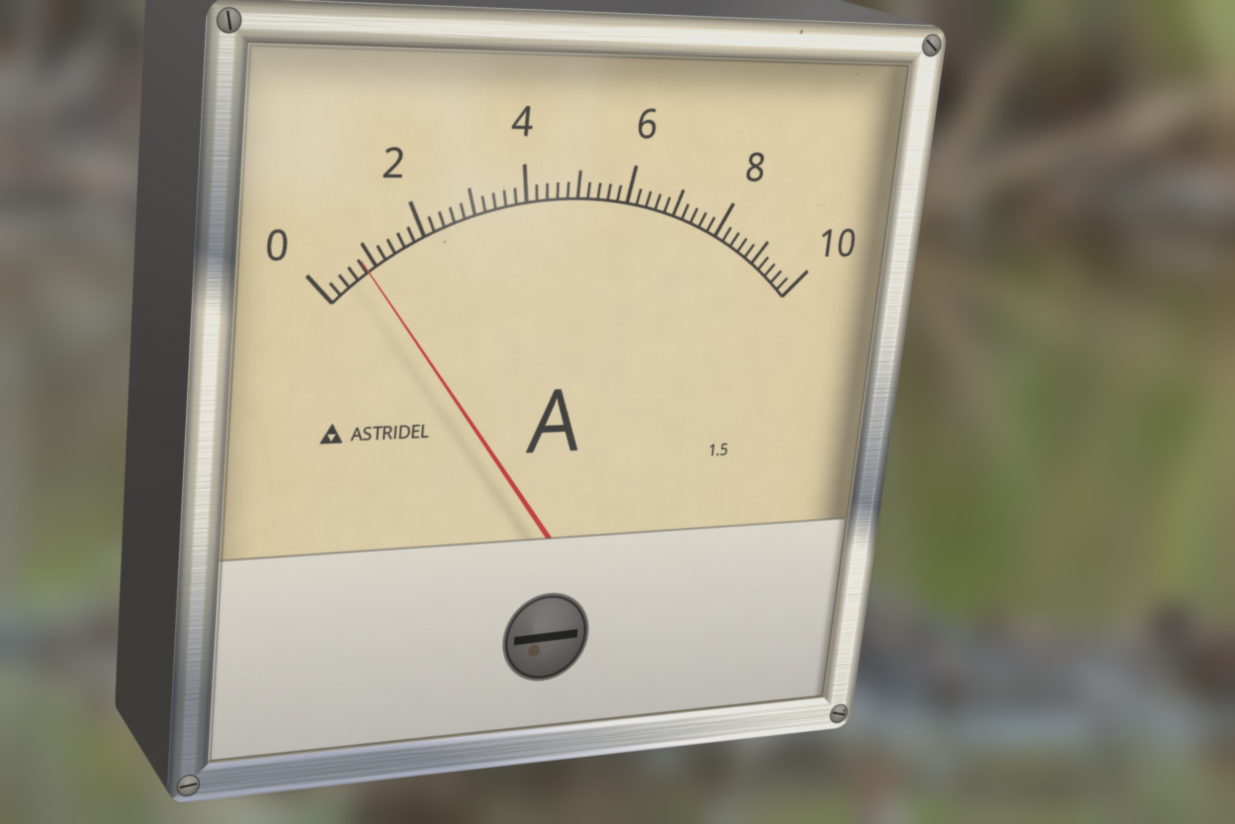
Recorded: value=0.8 unit=A
